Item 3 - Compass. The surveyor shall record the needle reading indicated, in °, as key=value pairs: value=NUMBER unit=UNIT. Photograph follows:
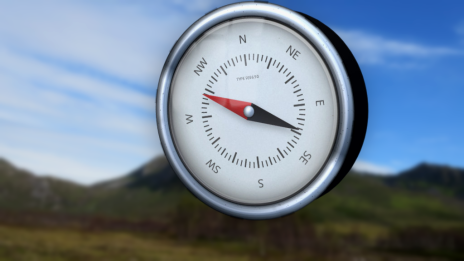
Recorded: value=295 unit=°
